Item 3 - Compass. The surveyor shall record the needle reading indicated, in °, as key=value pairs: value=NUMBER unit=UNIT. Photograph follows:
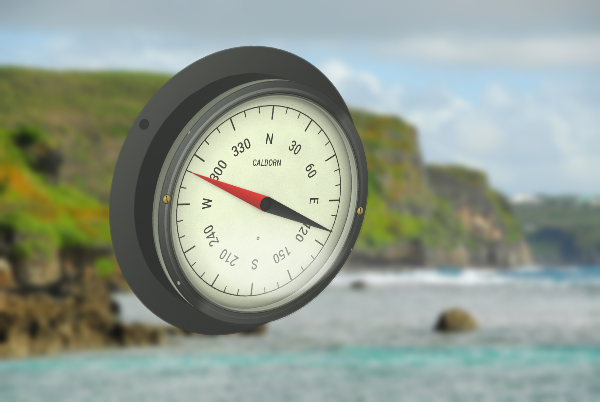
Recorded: value=290 unit=°
